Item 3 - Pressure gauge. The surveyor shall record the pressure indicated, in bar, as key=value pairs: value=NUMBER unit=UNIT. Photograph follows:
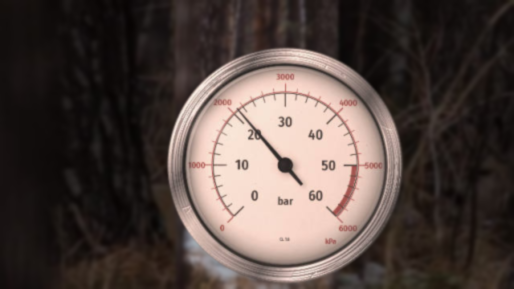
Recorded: value=21 unit=bar
